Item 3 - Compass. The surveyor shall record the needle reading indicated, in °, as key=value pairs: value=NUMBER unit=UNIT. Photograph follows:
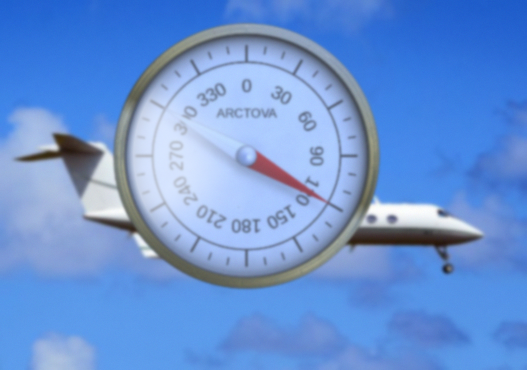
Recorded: value=120 unit=°
